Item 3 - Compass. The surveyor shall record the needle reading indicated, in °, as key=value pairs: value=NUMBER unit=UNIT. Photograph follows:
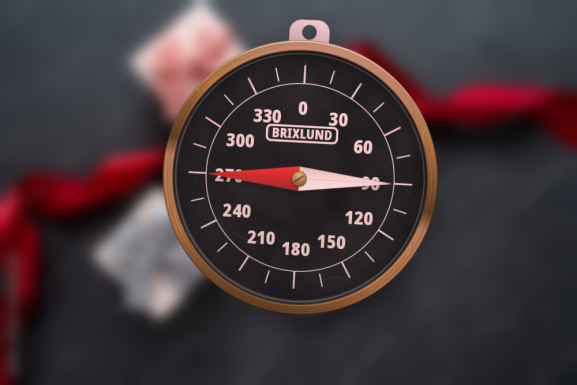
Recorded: value=270 unit=°
